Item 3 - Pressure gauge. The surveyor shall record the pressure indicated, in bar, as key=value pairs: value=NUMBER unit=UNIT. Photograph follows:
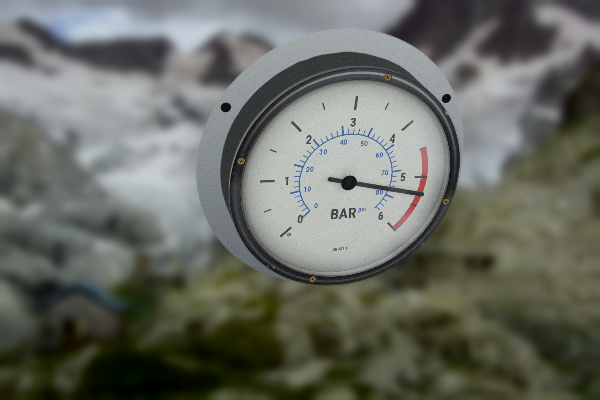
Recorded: value=5.25 unit=bar
